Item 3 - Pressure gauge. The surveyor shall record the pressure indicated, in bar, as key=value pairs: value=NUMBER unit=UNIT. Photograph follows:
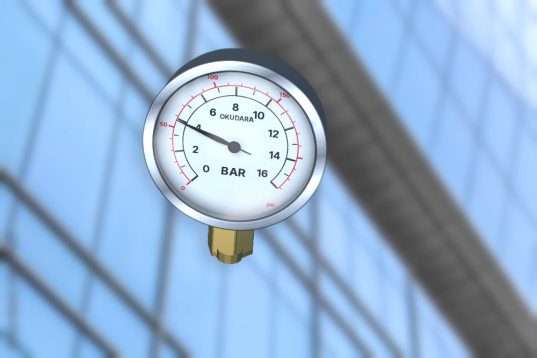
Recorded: value=4 unit=bar
